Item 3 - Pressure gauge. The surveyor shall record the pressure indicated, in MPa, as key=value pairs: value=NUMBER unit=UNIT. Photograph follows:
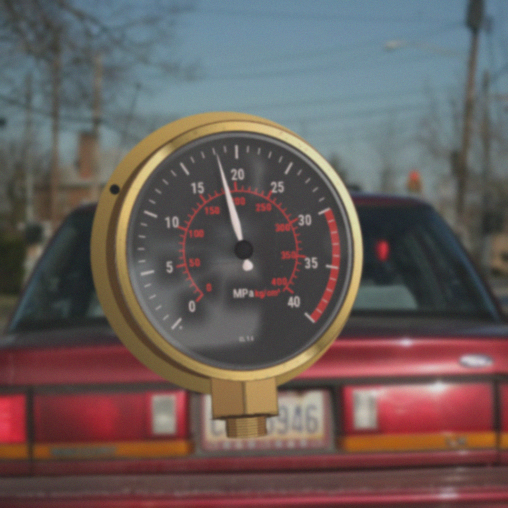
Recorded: value=18 unit=MPa
